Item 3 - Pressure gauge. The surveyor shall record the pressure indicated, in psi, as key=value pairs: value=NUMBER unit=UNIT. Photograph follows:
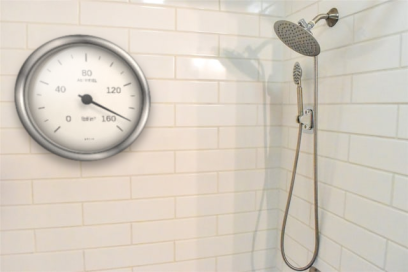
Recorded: value=150 unit=psi
